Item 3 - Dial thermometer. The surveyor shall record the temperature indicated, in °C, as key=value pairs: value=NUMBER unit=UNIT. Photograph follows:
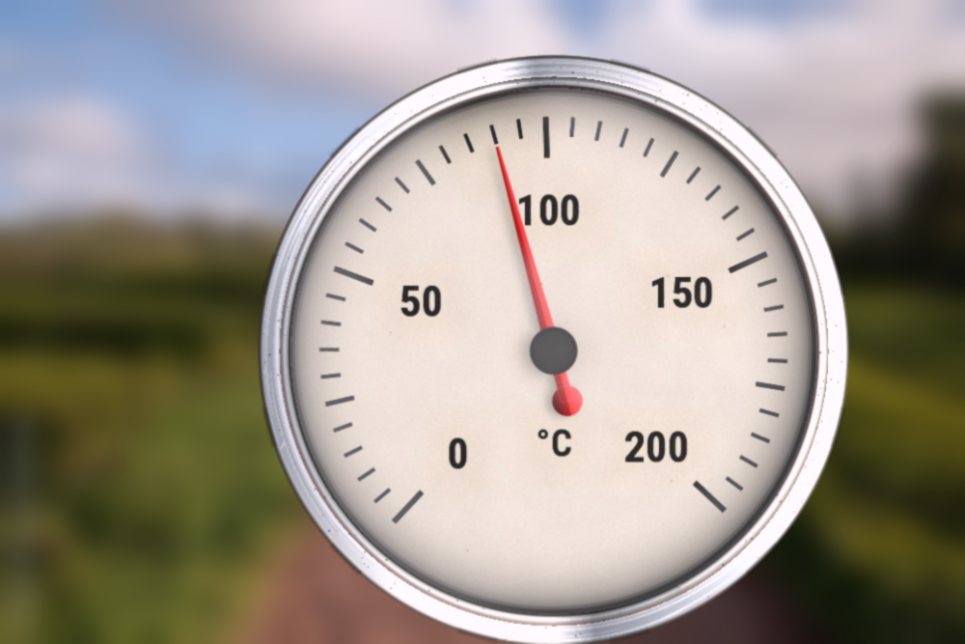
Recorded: value=90 unit=°C
